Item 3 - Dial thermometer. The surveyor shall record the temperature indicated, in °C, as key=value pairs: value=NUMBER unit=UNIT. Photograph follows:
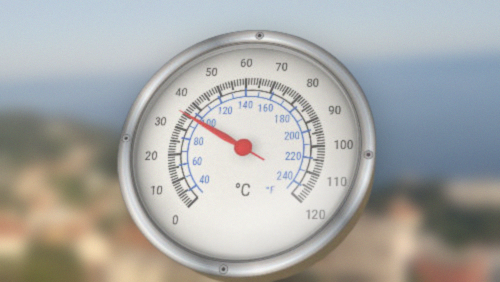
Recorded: value=35 unit=°C
